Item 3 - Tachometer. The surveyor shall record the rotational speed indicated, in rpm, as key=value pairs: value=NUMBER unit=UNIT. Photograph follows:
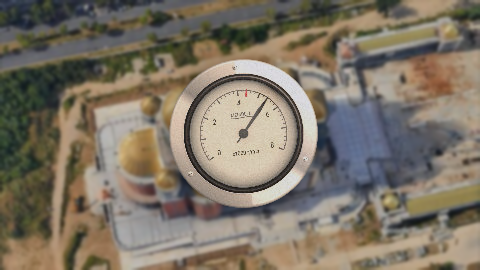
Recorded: value=5400 unit=rpm
